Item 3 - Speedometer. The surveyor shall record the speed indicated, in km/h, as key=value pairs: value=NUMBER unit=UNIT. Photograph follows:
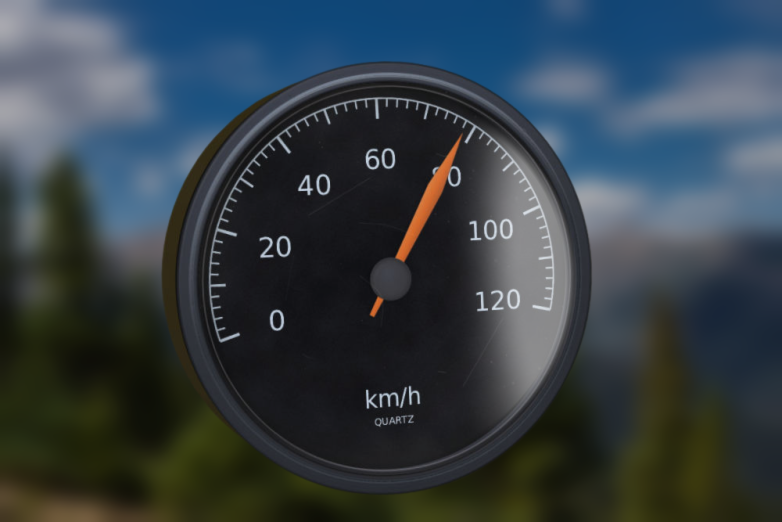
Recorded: value=78 unit=km/h
